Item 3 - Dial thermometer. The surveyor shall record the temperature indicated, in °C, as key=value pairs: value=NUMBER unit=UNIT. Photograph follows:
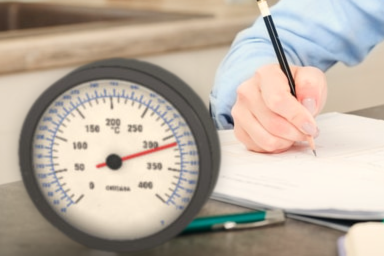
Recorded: value=310 unit=°C
